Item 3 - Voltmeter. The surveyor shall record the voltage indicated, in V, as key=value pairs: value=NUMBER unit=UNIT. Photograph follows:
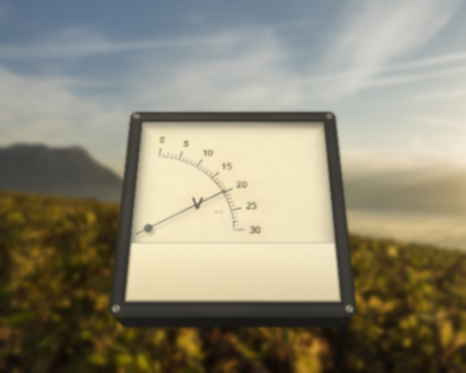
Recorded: value=20 unit=V
